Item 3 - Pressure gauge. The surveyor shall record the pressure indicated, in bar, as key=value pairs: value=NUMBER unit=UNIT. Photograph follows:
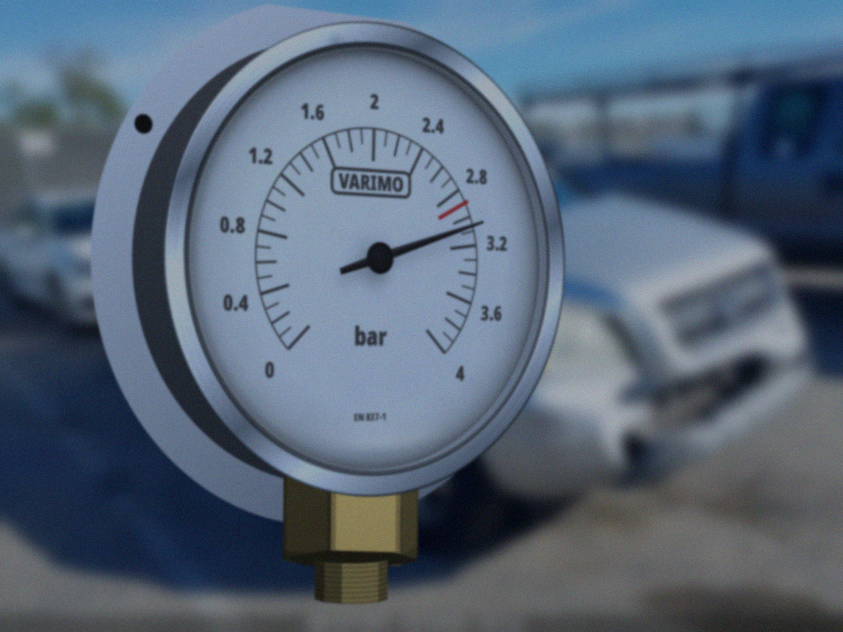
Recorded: value=3.05 unit=bar
